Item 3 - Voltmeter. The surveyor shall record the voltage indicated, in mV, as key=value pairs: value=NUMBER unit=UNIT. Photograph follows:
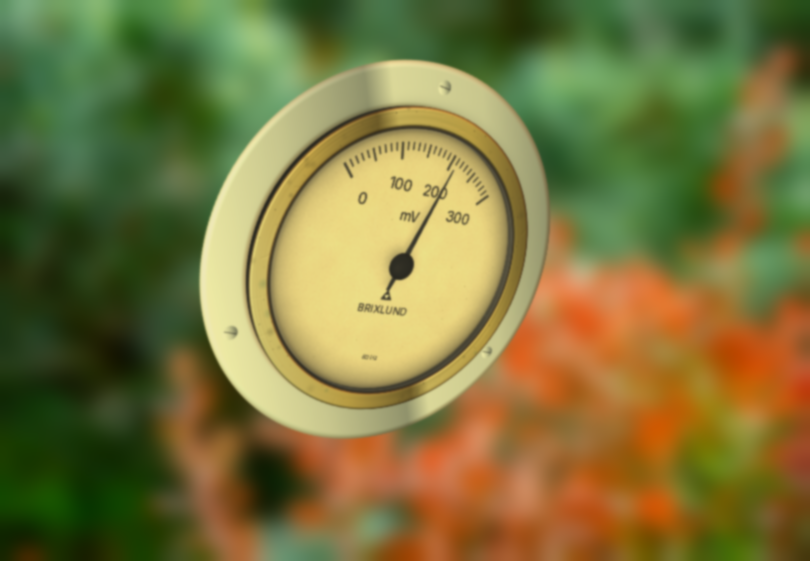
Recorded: value=200 unit=mV
